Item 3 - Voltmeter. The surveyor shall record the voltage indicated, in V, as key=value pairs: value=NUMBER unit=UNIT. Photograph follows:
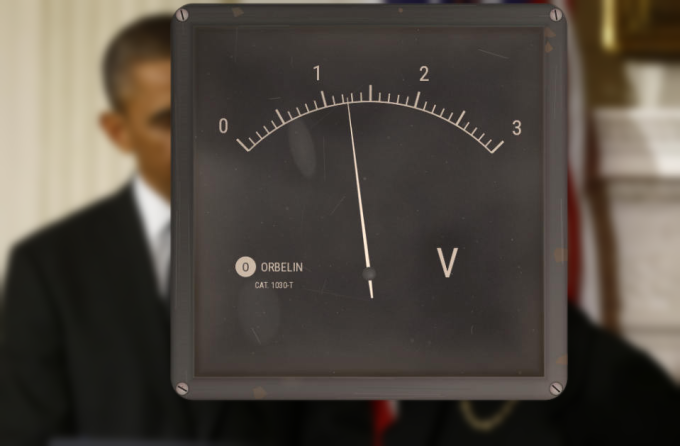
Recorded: value=1.25 unit=V
